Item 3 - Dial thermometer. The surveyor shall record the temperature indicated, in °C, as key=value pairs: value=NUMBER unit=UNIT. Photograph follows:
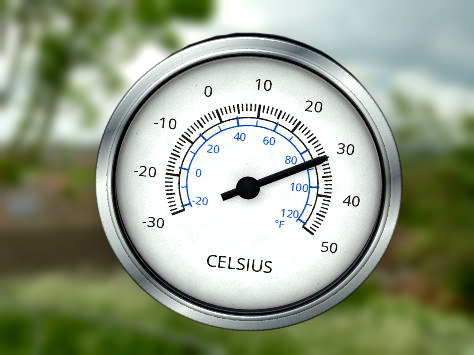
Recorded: value=30 unit=°C
